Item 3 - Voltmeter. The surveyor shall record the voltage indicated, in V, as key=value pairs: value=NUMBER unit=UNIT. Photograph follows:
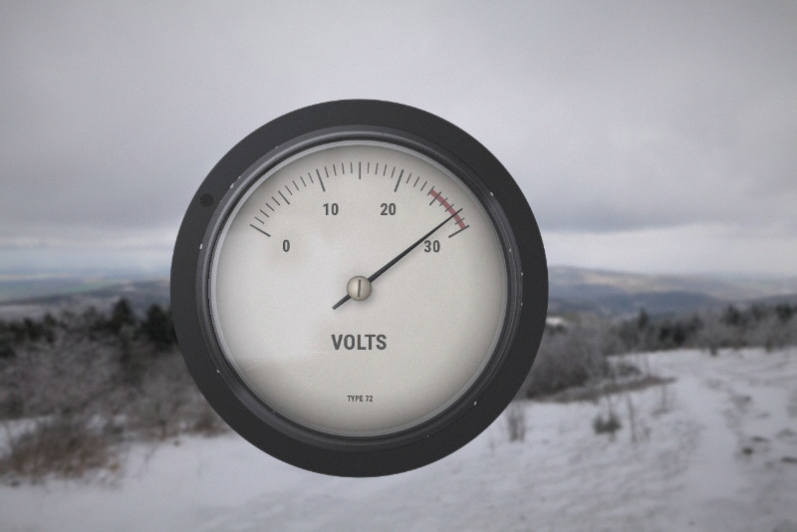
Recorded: value=28 unit=V
